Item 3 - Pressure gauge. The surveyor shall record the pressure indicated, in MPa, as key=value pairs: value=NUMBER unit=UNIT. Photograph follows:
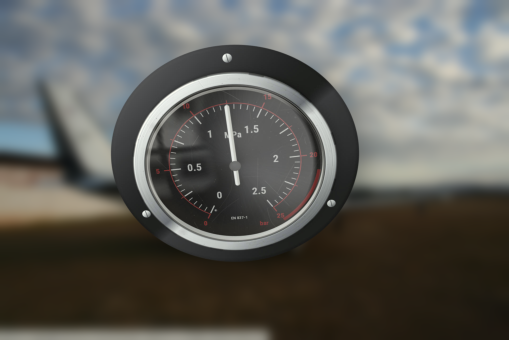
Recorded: value=1.25 unit=MPa
